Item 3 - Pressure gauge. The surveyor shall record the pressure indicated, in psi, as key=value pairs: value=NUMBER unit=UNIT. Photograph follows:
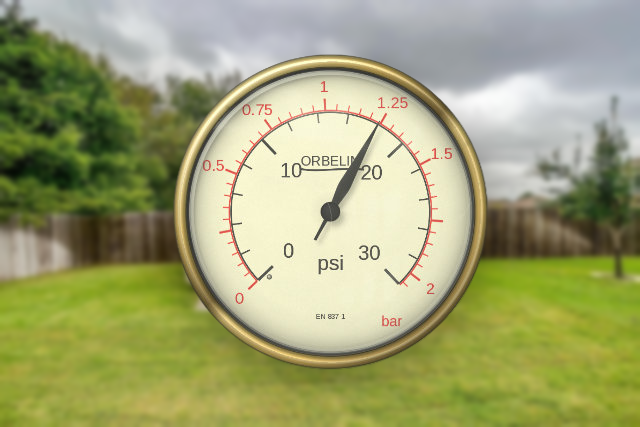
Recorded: value=18 unit=psi
